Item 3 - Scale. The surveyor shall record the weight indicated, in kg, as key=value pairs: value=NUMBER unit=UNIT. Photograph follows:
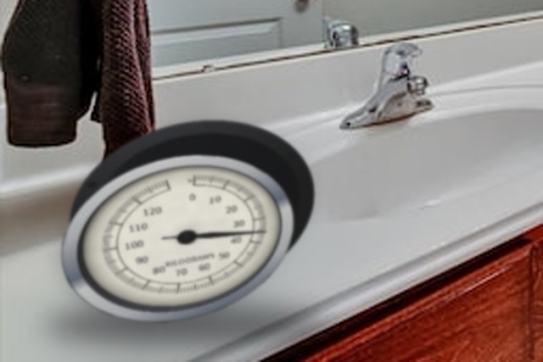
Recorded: value=35 unit=kg
